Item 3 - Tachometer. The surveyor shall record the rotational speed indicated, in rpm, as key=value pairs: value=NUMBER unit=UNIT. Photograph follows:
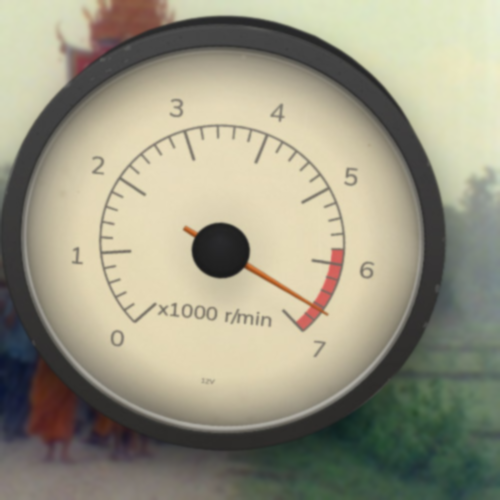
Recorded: value=6600 unit=rpm
